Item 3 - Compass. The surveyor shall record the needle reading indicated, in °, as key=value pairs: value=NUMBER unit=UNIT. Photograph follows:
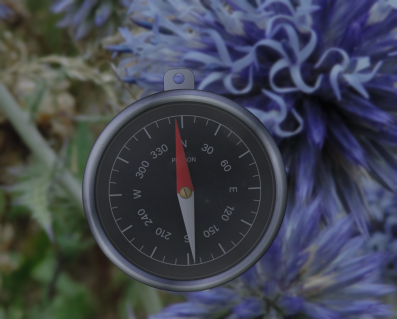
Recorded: value=355 unit=°
